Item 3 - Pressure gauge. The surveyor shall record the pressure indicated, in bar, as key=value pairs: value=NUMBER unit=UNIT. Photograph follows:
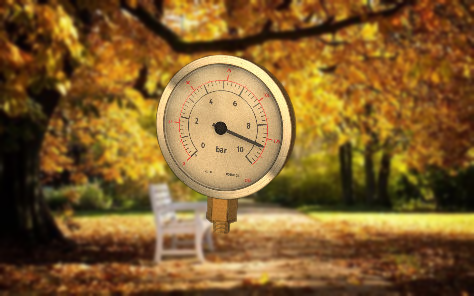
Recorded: value=9 unit=bar
